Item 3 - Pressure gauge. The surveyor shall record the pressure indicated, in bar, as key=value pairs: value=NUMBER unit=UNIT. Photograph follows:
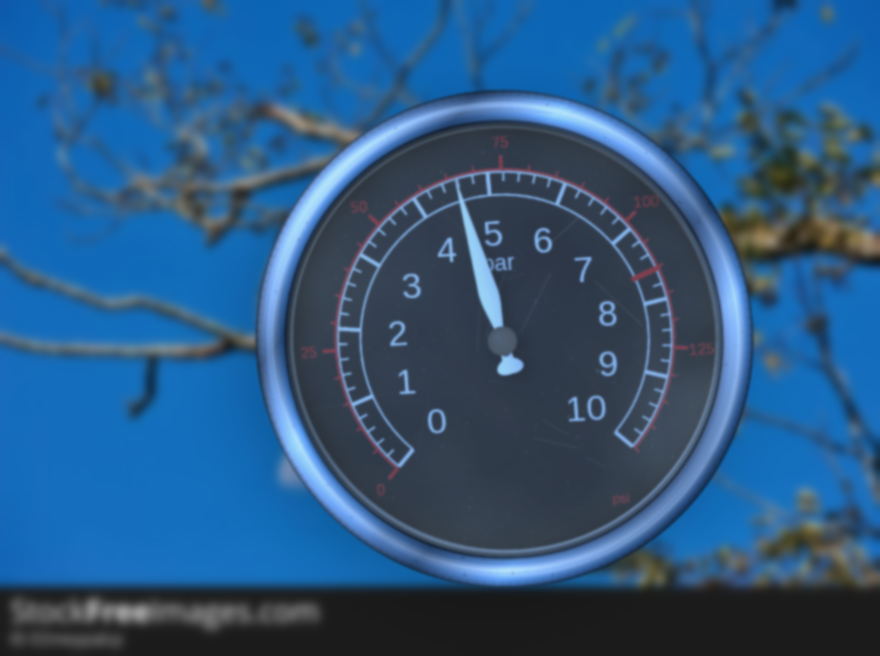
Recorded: value=4.6 unit=bar
